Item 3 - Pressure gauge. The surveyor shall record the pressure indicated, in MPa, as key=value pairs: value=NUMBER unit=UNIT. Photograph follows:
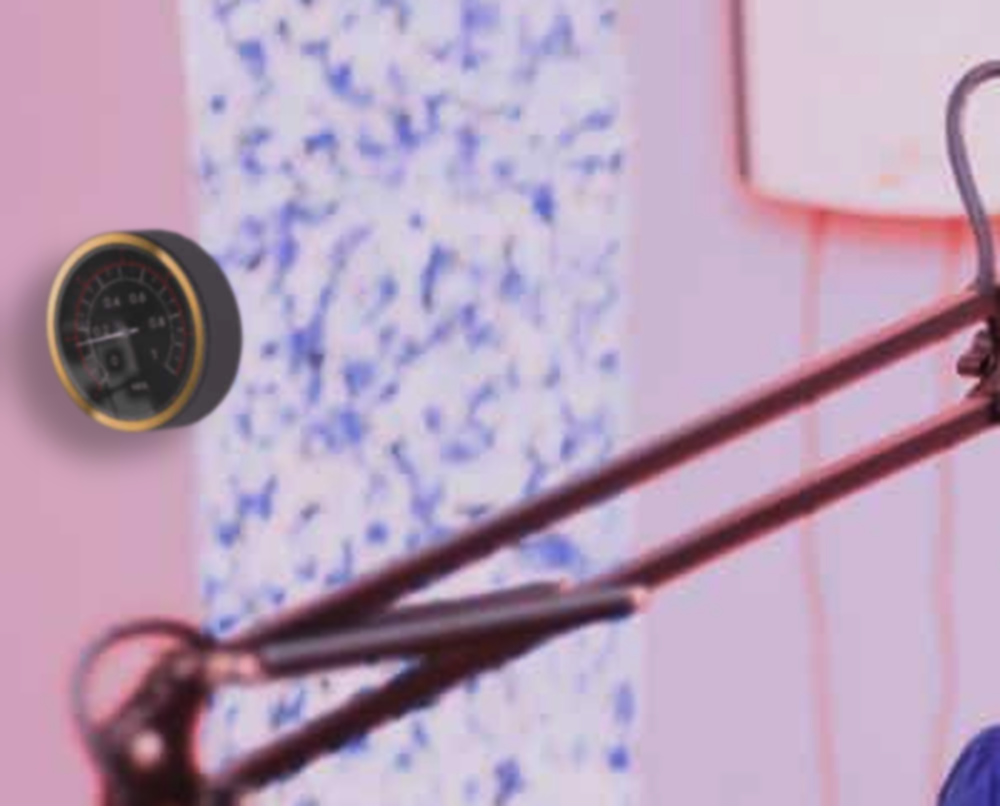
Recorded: value=0.15 unit=MPa
